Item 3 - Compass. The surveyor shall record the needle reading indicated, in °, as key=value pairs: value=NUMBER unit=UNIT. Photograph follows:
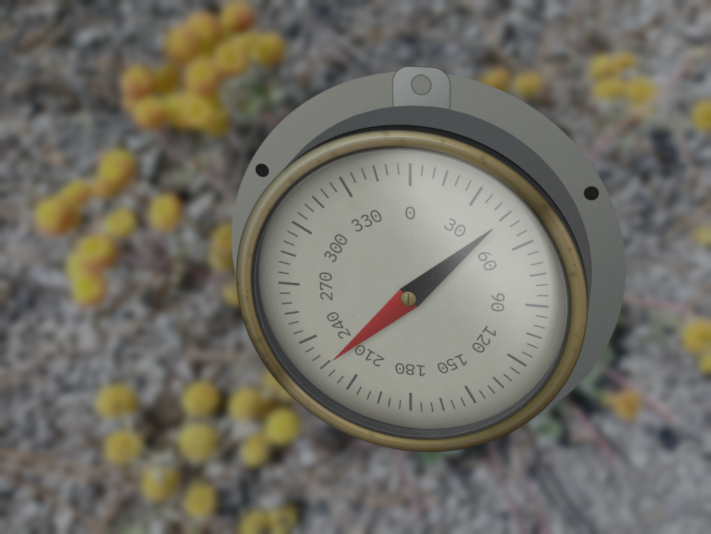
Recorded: value=225 unit=°
